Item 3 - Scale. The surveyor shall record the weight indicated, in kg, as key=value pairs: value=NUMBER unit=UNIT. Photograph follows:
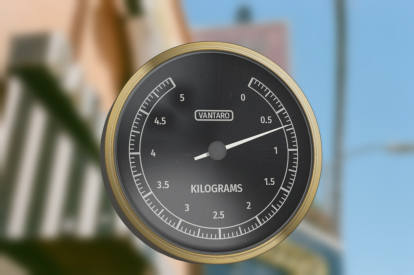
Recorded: value=0.7 unit=kg
